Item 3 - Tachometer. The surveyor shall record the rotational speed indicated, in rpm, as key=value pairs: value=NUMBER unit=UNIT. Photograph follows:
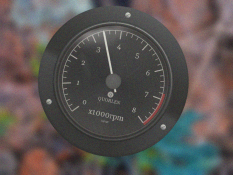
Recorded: value=3400 unit=rpm
